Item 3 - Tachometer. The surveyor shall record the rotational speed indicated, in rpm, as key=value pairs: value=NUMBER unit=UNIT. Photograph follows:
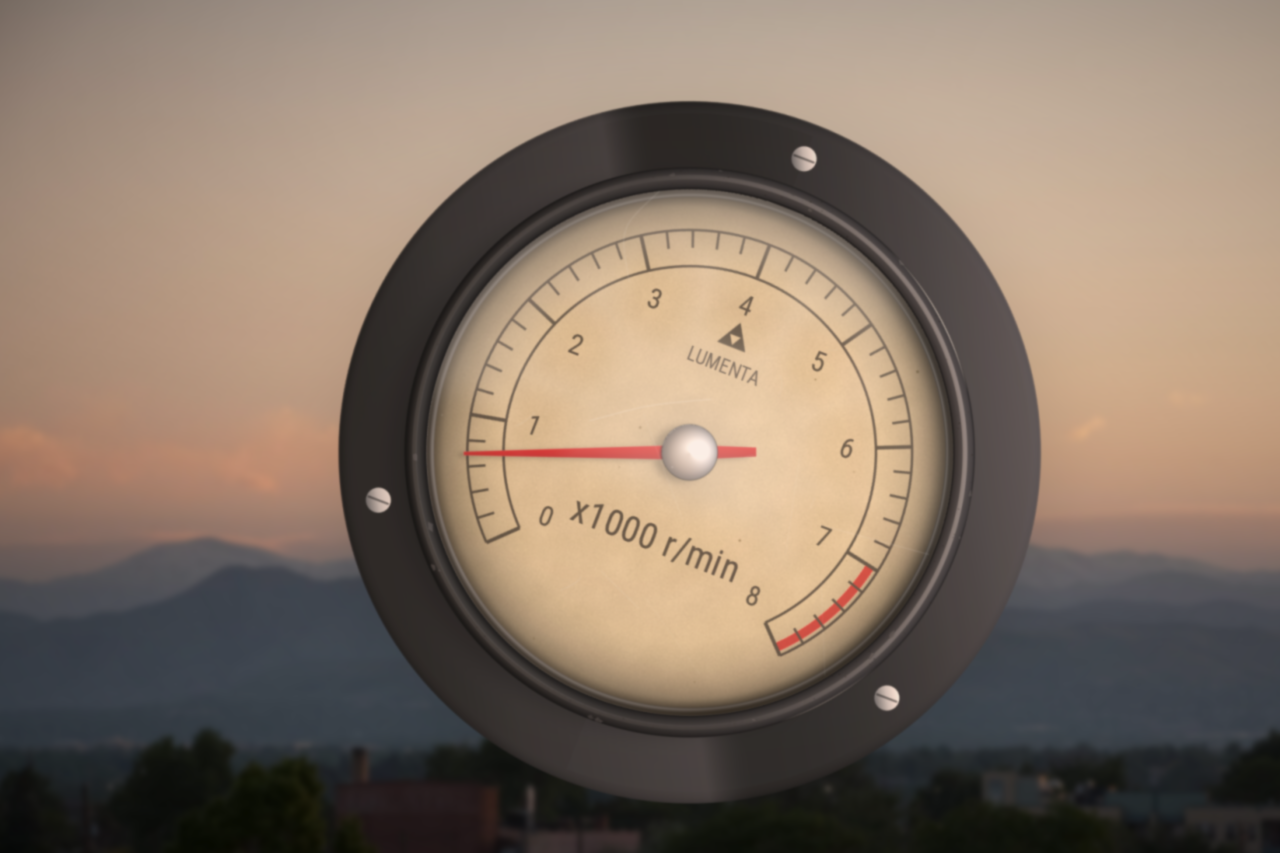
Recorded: value=700 unit=rpm
